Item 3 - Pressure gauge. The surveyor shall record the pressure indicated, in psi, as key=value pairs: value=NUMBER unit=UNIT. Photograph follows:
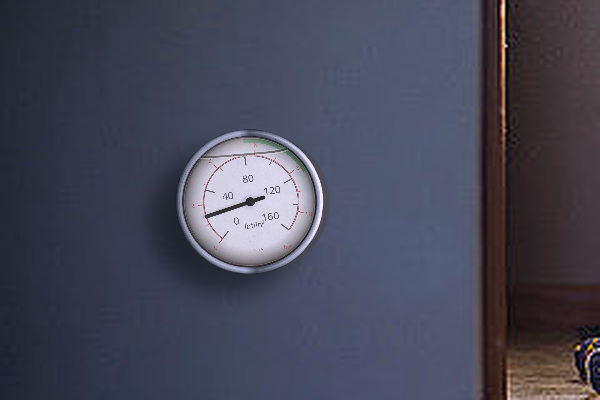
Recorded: value=20 unit=psi
